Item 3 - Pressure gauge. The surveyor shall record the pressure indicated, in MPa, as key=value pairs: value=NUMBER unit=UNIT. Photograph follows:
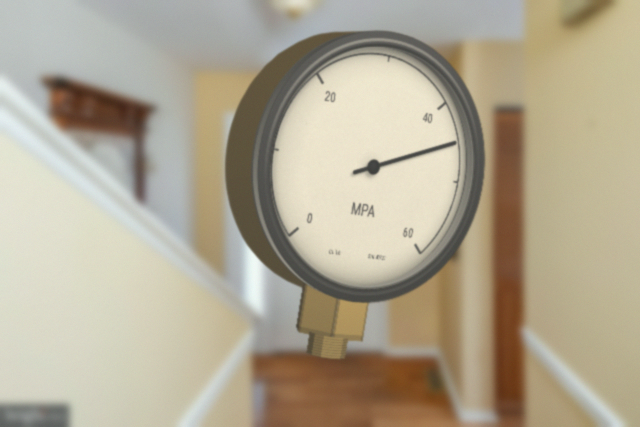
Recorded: value=45 unit=MPa
